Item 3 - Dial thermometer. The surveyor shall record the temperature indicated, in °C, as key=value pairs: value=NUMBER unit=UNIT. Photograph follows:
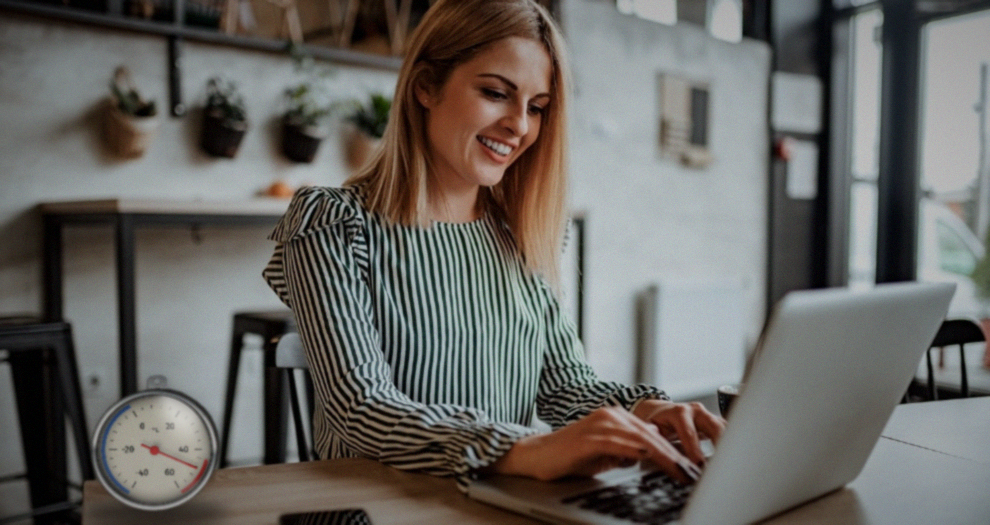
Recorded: value=48 unit=°C
